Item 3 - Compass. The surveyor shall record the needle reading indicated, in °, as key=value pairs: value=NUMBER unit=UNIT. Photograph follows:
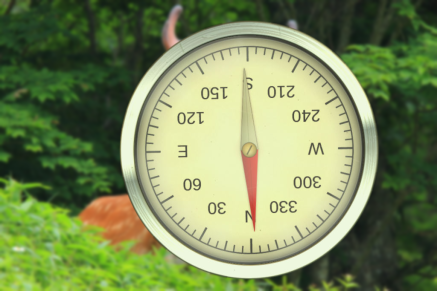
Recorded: value=357.5 unit=°
